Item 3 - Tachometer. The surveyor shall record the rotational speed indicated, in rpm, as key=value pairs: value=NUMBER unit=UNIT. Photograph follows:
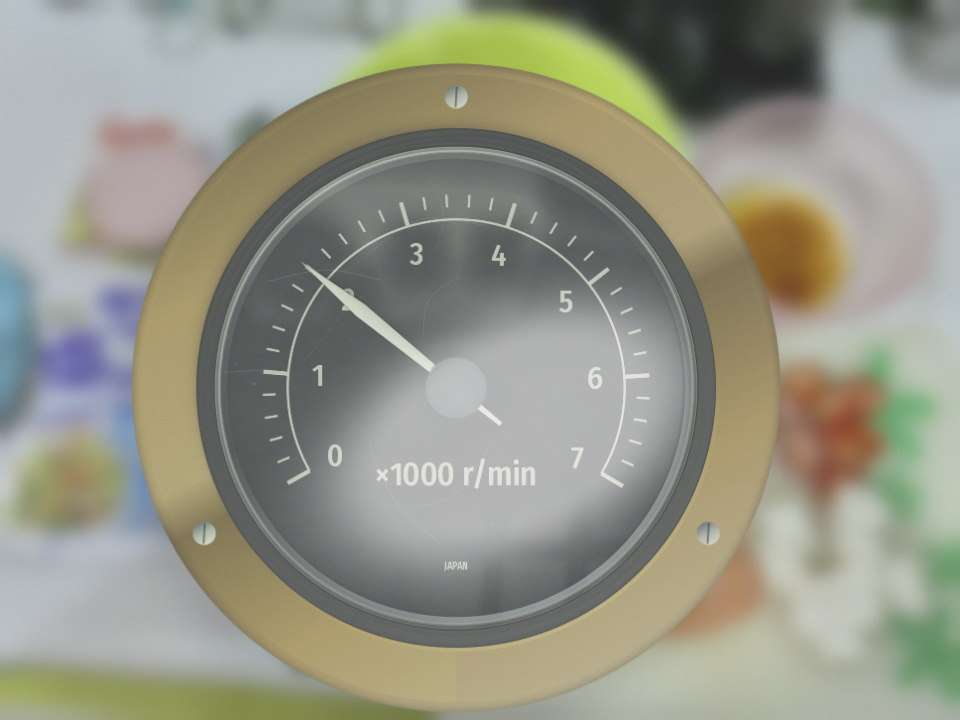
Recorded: value=2000 unit=rpm
